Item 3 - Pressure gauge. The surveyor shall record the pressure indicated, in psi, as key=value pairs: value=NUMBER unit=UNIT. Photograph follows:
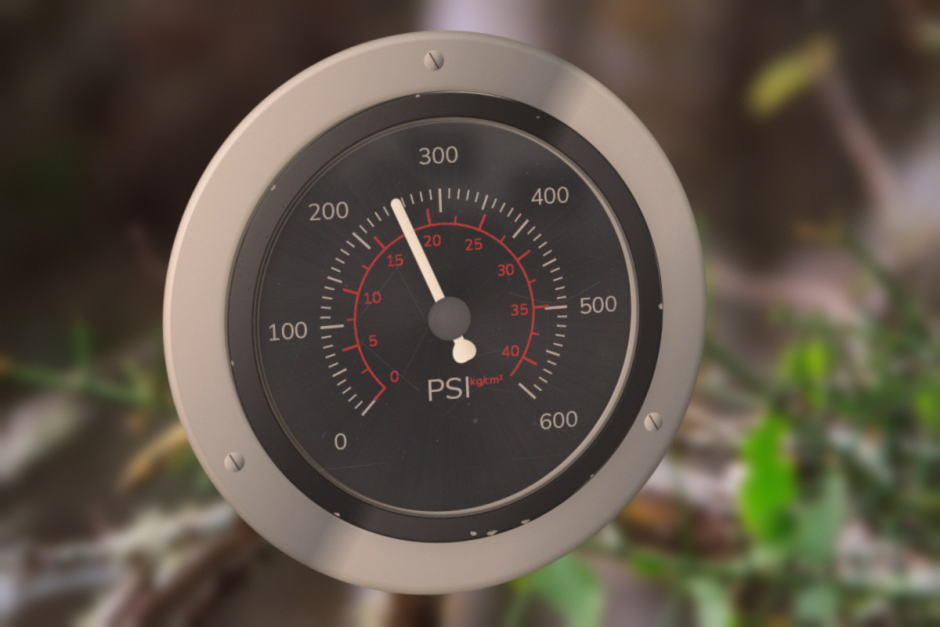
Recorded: value=250 unit=psi
